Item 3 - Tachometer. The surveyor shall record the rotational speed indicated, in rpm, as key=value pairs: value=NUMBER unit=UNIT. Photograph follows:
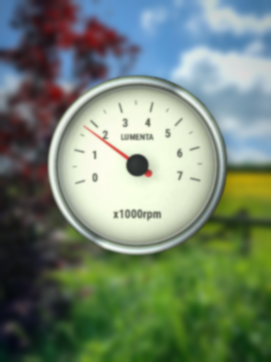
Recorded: value=1750 unit=rpm
